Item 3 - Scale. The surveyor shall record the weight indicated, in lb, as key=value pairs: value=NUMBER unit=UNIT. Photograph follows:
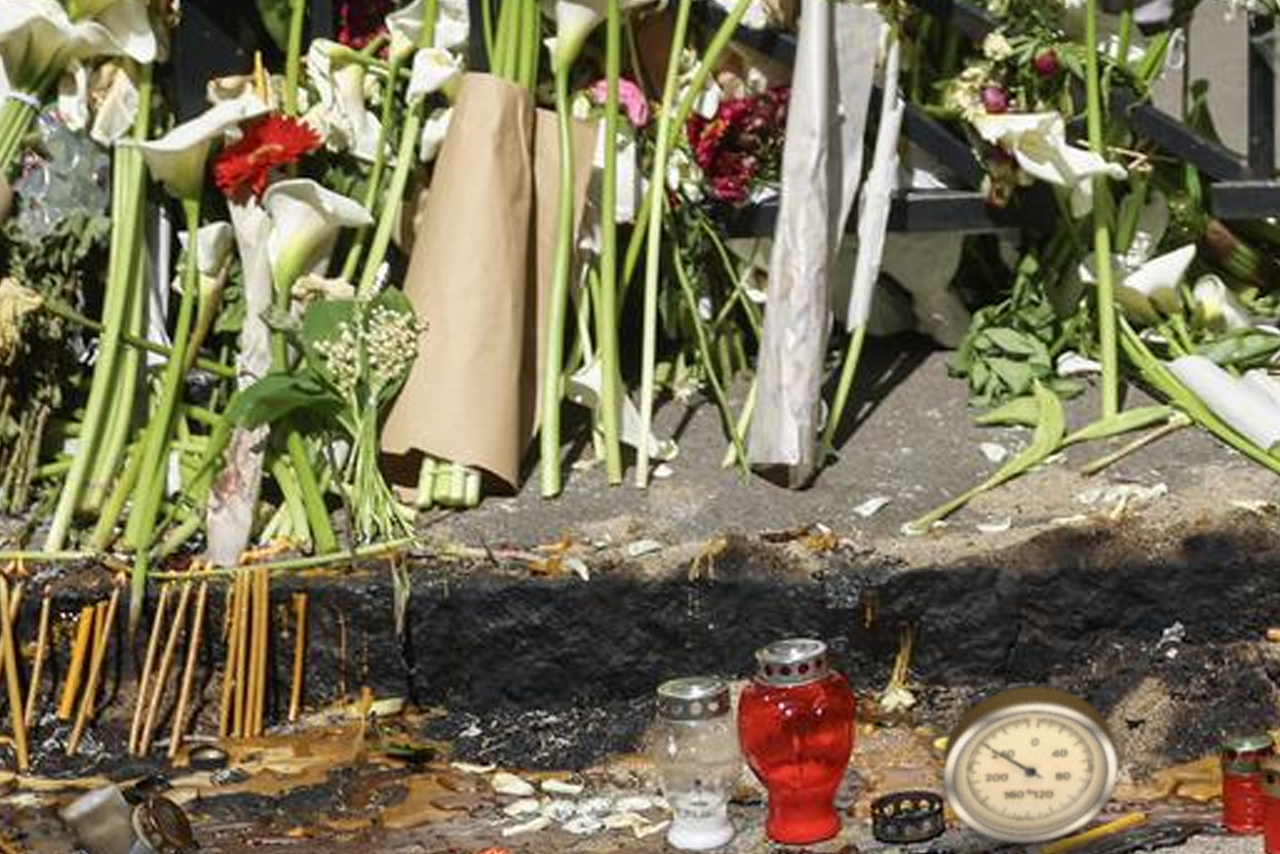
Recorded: value=240 unit=lb
